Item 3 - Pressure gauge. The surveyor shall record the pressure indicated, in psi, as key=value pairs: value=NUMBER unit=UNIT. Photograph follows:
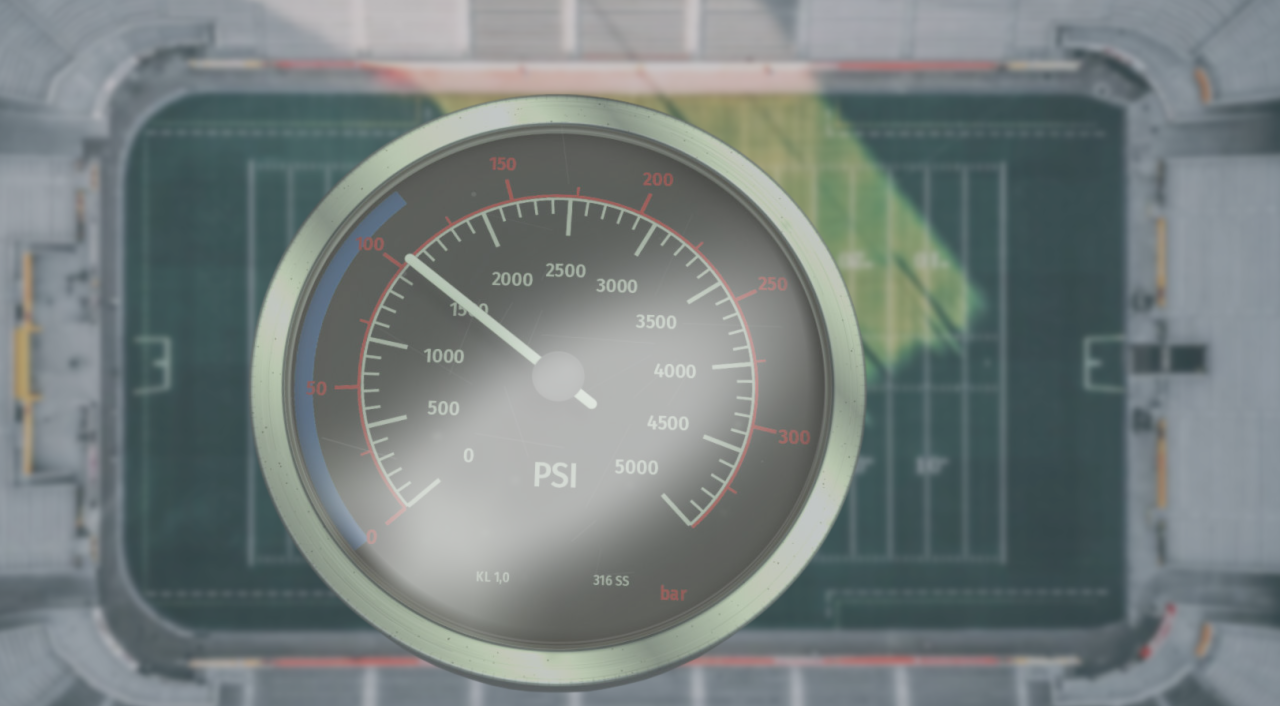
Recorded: value=1500 unit=psi
